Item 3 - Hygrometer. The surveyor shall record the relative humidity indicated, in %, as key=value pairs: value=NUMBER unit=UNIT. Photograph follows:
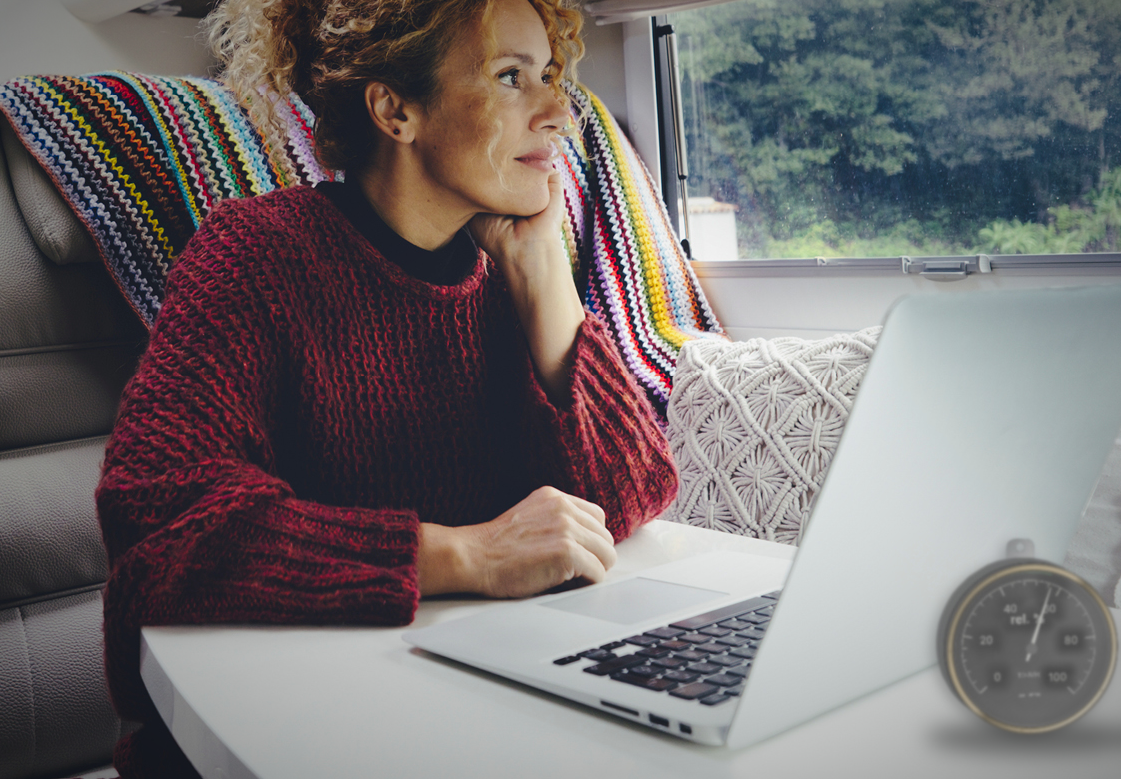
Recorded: value=56 unit=%
